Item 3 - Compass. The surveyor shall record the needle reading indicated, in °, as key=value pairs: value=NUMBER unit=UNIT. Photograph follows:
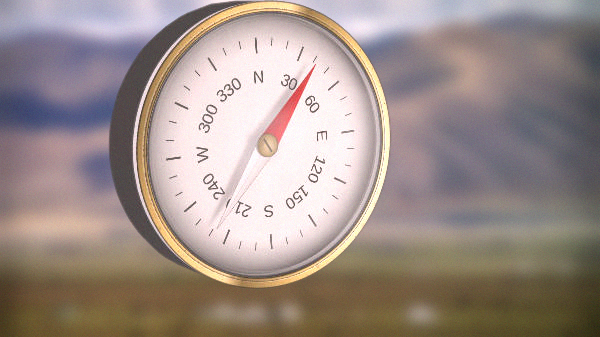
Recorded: value=40 unit=°
